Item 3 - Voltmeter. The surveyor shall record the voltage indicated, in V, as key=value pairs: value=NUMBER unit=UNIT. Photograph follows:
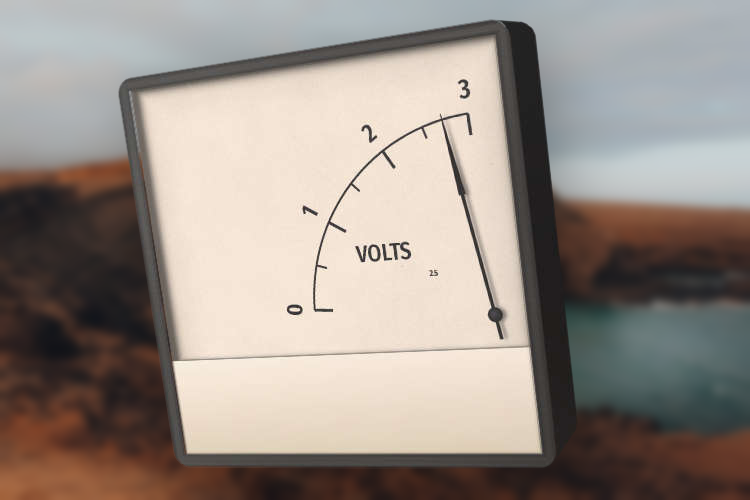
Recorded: value=2.75 unit=V
